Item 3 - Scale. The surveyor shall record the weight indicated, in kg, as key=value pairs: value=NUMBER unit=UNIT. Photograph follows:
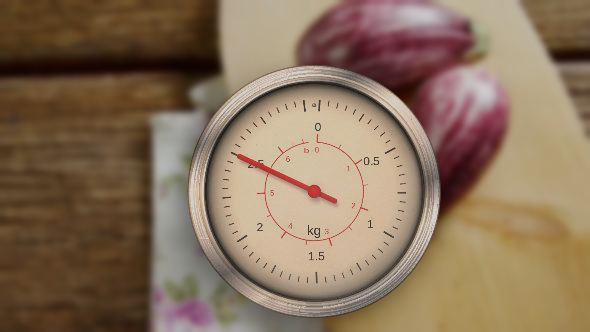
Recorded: value=2.5 unit=kg
